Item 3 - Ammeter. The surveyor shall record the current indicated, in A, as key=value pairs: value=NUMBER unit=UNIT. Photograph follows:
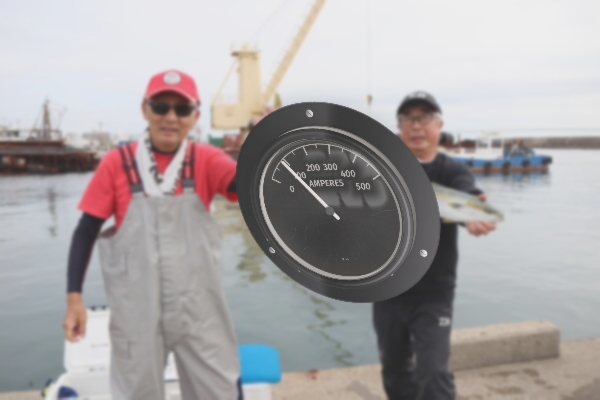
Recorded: value=100 unit=A
